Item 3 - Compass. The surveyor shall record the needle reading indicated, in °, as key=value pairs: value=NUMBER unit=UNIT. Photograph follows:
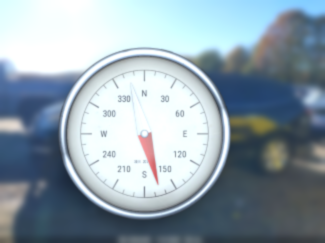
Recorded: value=165 unit=°
